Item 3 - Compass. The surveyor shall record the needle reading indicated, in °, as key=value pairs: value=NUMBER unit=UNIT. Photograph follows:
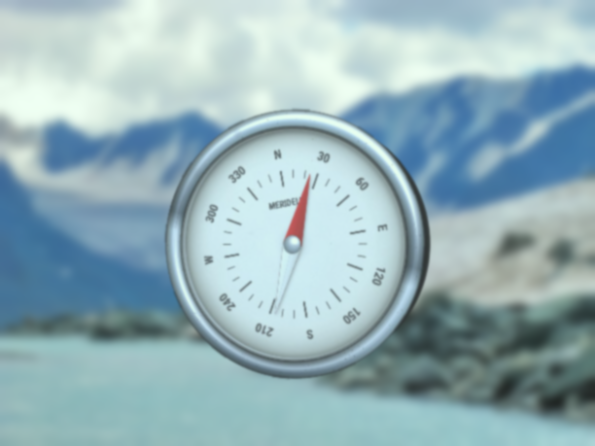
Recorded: value=25 unit=°
